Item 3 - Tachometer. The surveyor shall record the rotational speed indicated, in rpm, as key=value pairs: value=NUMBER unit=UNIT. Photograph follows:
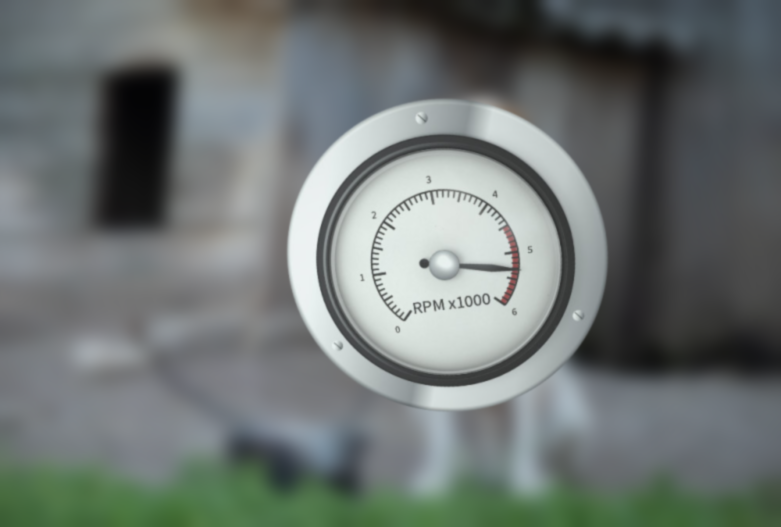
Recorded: value=5300 unit=rpm
